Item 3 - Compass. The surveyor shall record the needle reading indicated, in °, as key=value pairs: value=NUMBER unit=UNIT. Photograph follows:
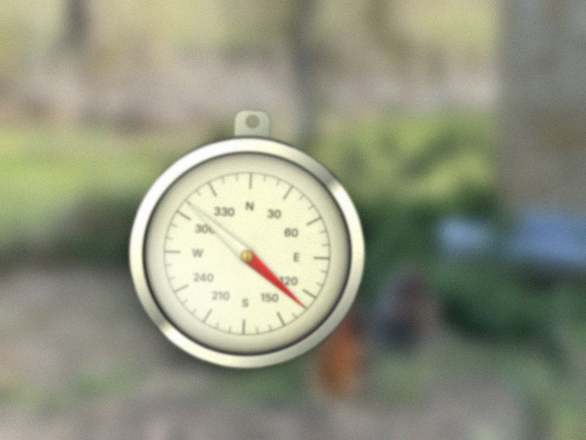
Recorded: value=130 unit=°
